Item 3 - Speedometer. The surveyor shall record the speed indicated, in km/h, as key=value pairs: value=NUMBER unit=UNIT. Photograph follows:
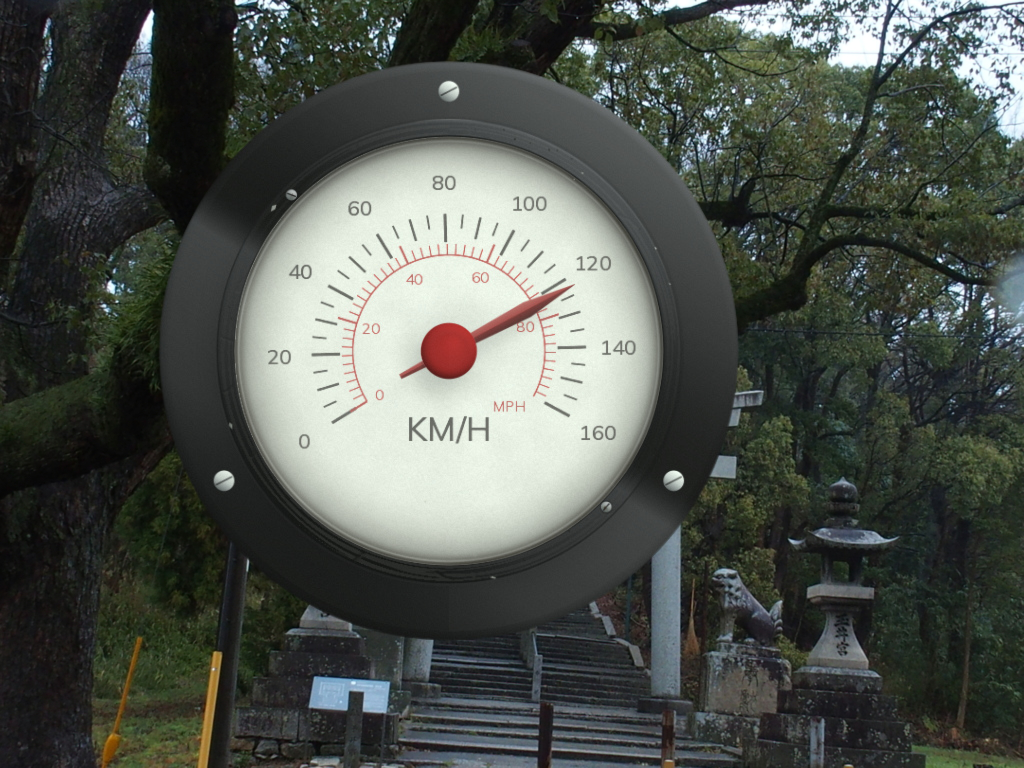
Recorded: value=122.5 unit=km/h
